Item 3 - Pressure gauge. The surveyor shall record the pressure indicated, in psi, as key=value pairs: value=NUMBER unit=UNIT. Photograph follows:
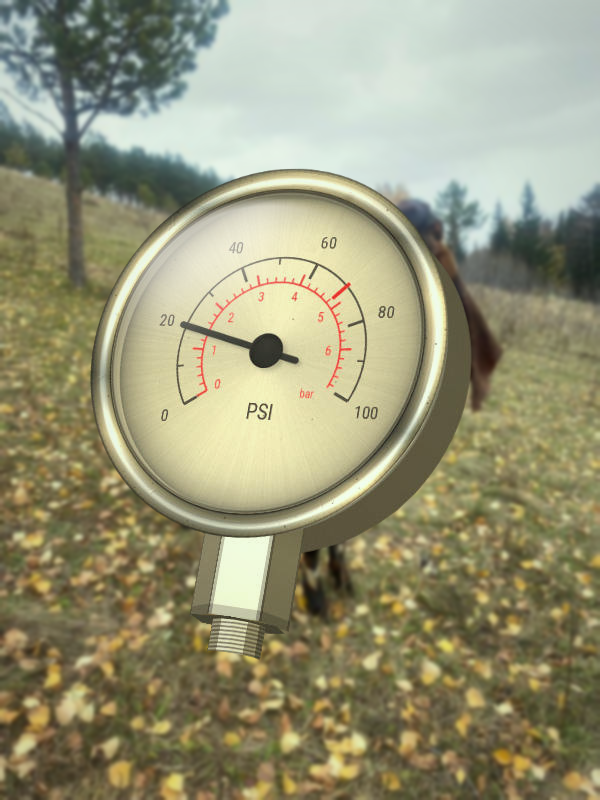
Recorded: value=20 unit=psi
